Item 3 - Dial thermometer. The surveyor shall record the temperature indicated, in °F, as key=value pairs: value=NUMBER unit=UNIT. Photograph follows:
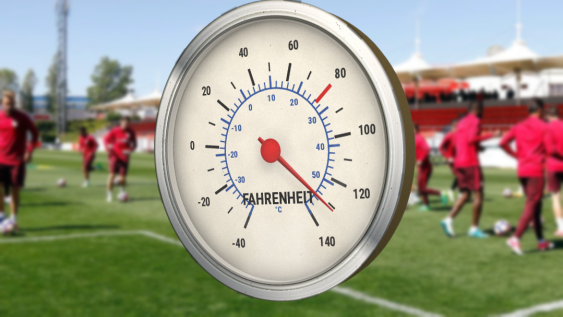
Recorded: value=130 unit=°F
